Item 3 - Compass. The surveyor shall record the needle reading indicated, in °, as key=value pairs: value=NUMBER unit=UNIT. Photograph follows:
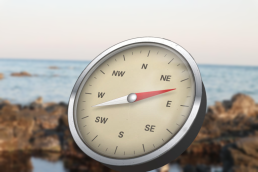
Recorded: value=70 unit=°
